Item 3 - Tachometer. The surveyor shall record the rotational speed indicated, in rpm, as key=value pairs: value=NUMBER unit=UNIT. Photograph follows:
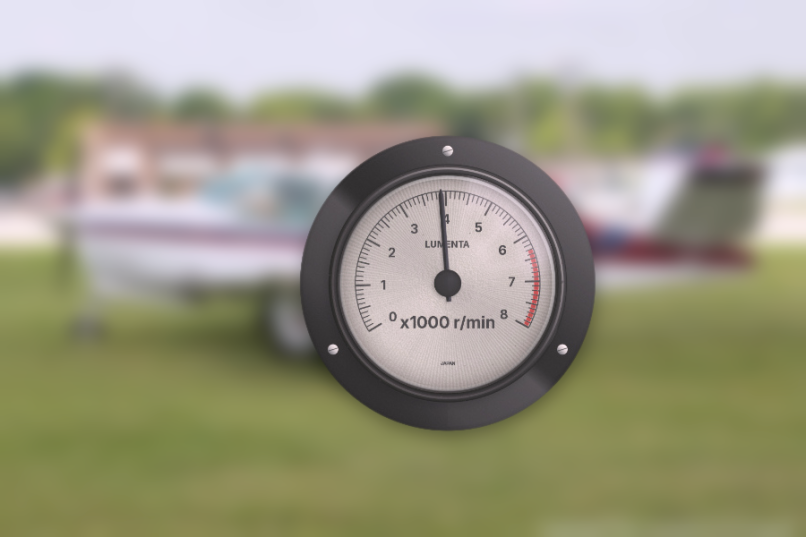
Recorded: value=3900 unit=rpm
